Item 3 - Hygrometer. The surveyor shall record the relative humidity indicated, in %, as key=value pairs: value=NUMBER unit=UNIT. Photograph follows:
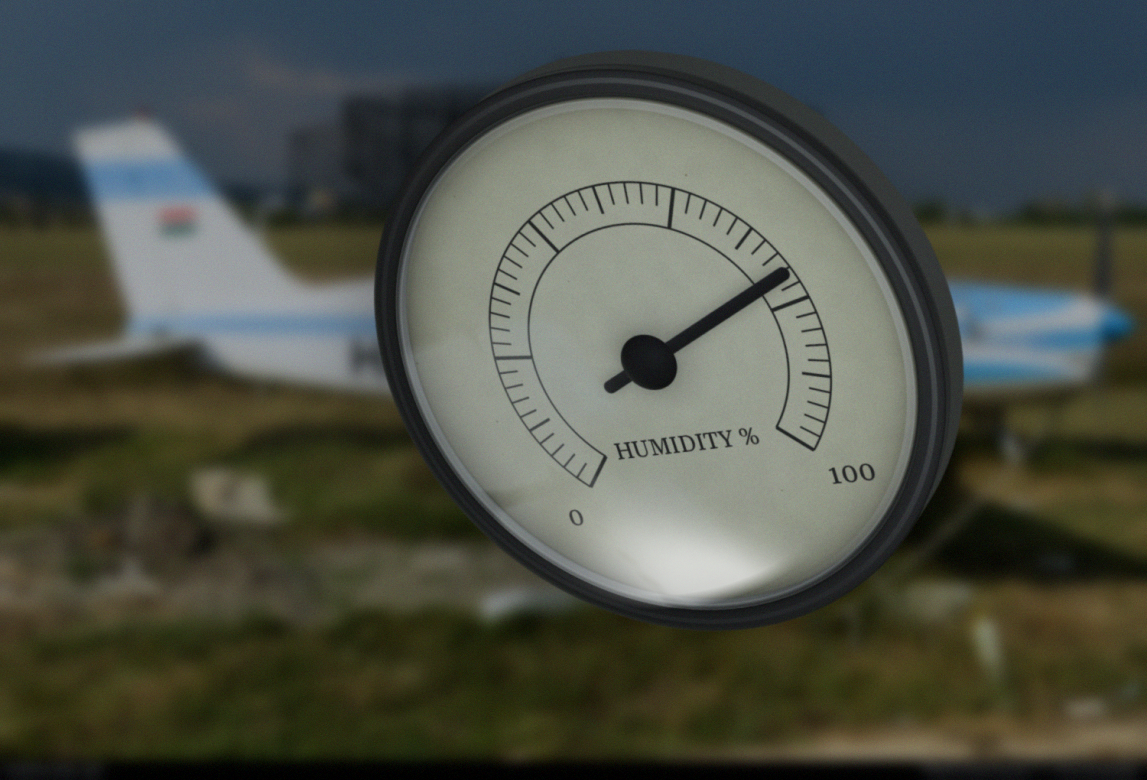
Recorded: value=76 unit=%
